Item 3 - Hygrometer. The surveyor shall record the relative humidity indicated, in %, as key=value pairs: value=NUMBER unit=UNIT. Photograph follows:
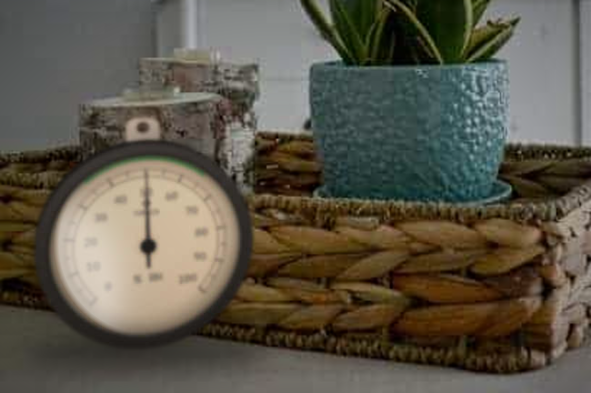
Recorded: value=50 unit=%
